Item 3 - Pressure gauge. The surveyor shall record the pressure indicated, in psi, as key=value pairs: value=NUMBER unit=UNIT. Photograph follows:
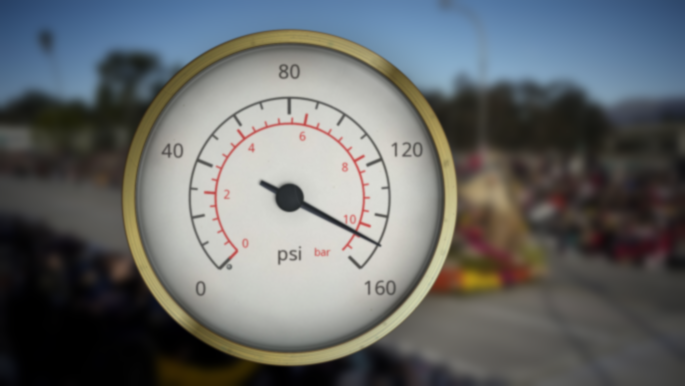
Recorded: value=150 unit=psi
